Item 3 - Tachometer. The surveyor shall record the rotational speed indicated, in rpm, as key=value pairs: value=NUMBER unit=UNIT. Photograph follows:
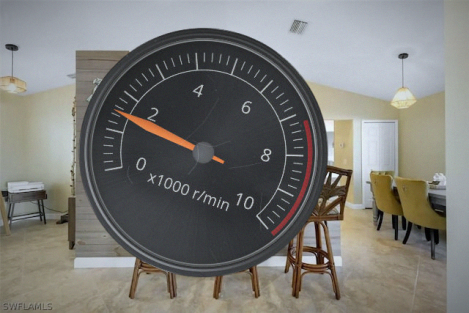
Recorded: value=1500 unit=rpm
